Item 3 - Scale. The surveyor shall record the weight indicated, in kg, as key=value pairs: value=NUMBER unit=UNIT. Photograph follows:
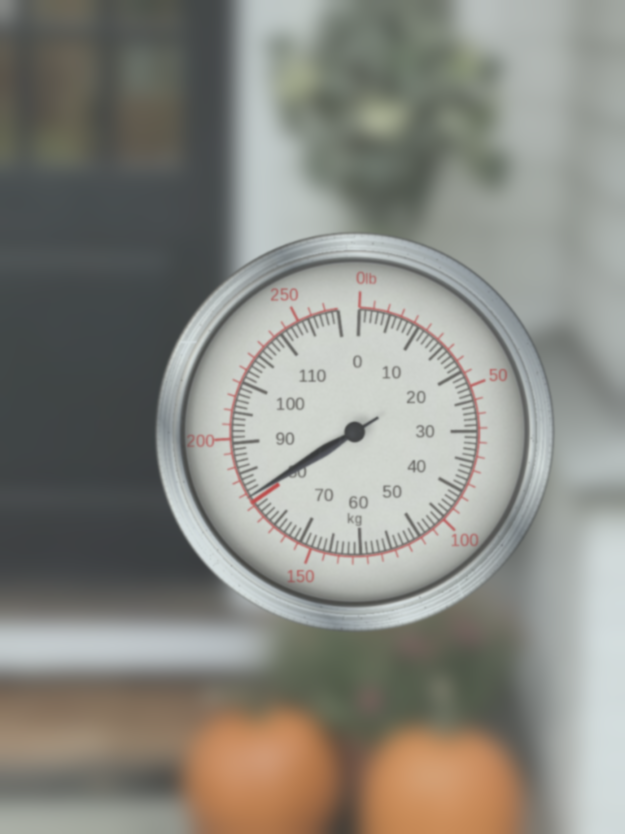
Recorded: value=81 unit=kg
